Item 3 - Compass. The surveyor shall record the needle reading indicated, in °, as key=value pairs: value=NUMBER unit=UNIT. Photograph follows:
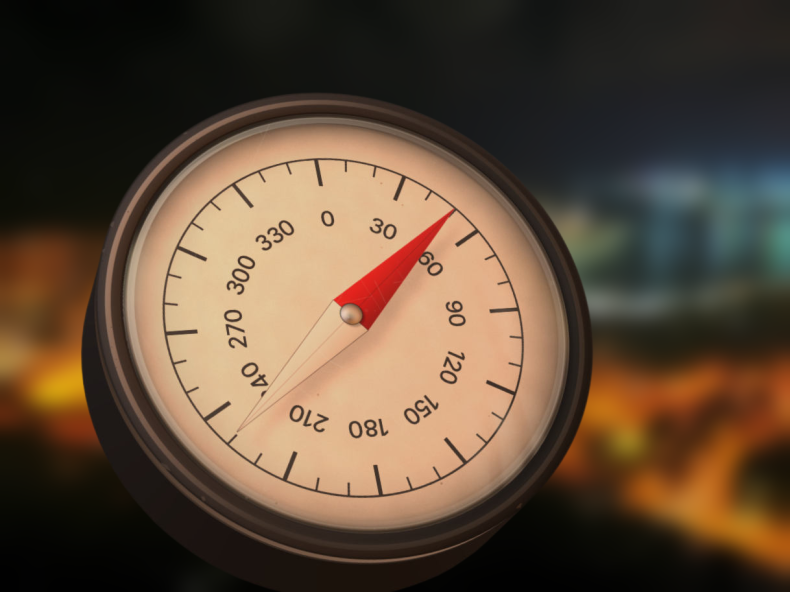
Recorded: value=50 unit=°
